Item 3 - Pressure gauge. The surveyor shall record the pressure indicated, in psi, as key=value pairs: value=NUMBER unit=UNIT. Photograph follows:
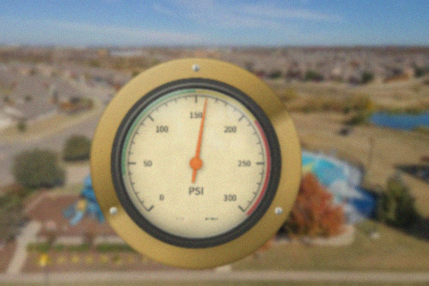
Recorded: value=160 unit=psi
